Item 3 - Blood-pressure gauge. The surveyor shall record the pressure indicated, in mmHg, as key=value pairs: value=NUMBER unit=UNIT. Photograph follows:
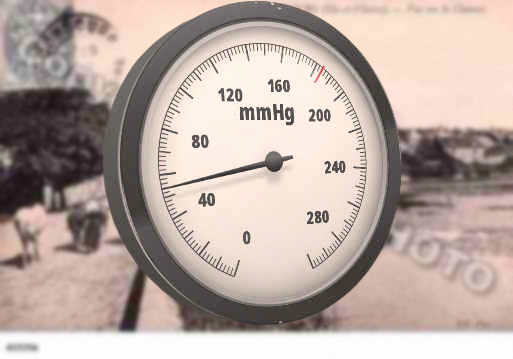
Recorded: value=54 unit=mmHg
